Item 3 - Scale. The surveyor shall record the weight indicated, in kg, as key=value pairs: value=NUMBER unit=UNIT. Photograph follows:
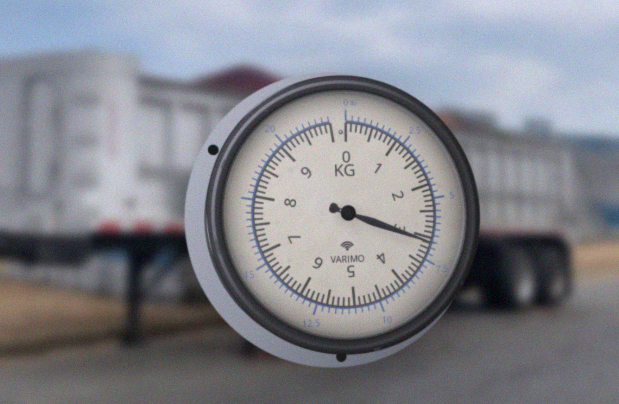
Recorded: value=3.1 unit=kg
